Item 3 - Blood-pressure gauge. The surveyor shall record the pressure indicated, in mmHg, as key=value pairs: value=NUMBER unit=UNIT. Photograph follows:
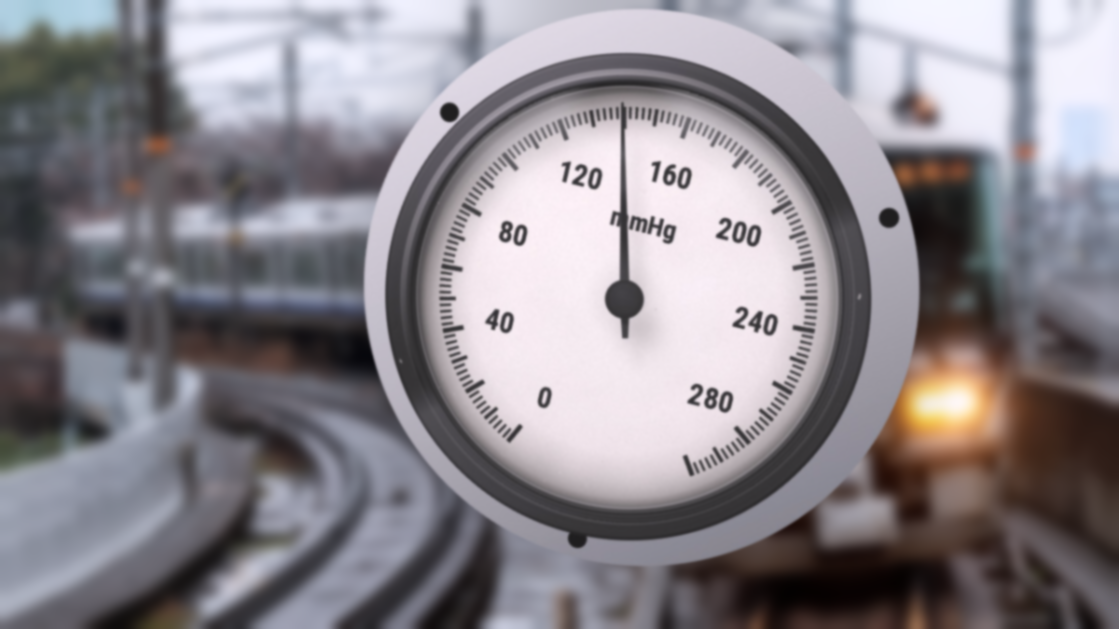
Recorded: value=140 unit=mmHg
